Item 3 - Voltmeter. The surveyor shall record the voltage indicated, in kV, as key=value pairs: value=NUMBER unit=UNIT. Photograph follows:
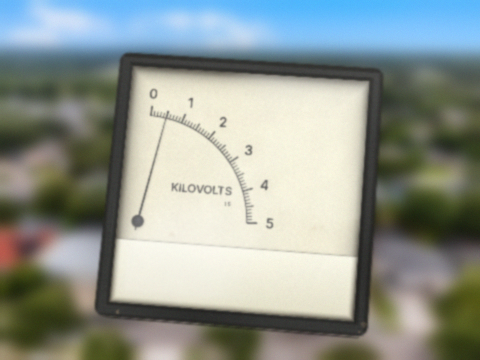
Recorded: value=0.5 unit=kV
